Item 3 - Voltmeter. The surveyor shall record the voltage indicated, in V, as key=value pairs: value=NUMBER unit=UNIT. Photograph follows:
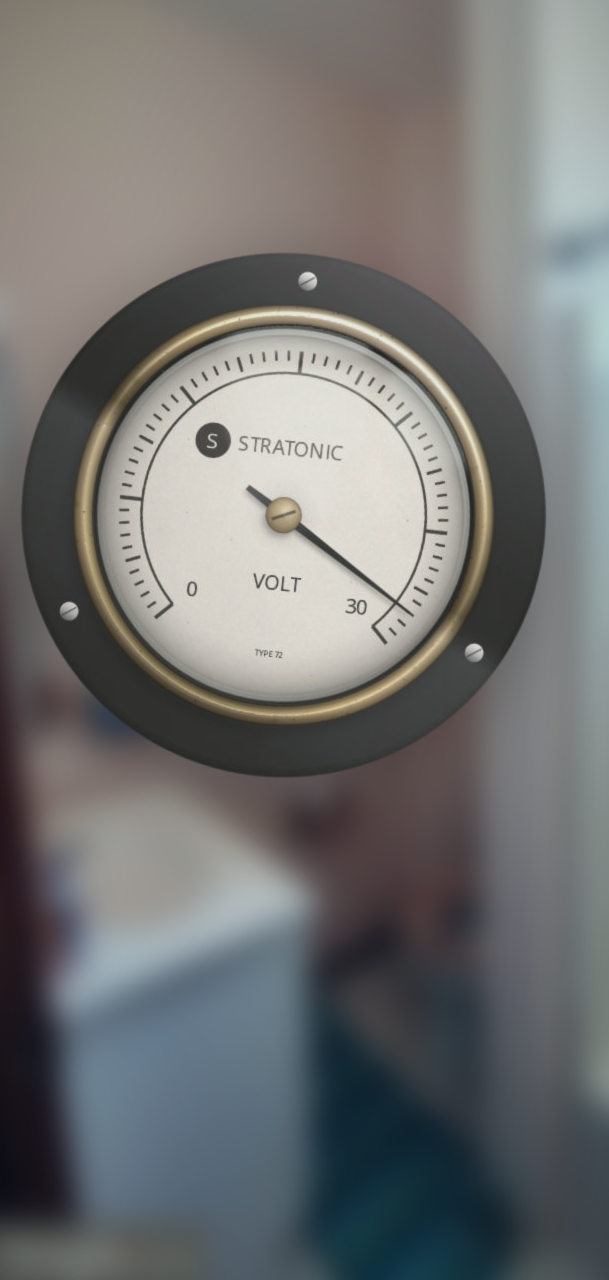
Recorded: value=28.5 unit=V
